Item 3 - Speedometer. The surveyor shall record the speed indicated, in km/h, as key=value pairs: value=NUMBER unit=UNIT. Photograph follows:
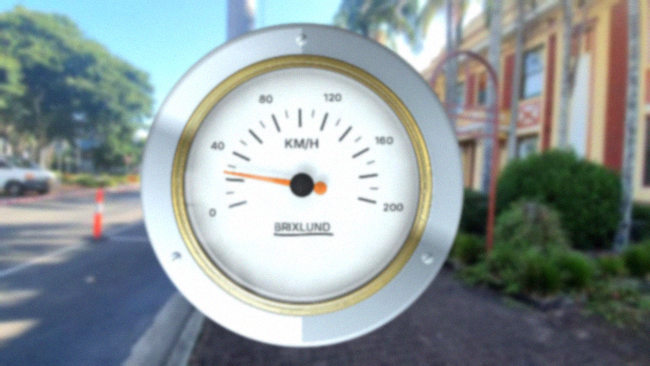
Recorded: value=25 unit=km/h
